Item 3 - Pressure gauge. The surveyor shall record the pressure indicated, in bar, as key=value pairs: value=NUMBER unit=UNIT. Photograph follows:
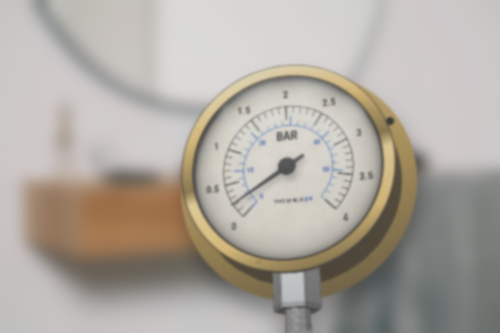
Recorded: value=0.2 unit=bar
